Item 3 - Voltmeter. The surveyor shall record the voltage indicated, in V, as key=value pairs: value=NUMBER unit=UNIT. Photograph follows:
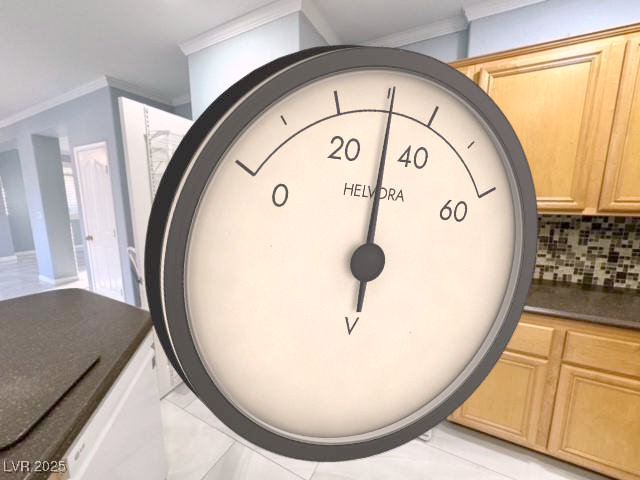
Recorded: value=30 unit=V
